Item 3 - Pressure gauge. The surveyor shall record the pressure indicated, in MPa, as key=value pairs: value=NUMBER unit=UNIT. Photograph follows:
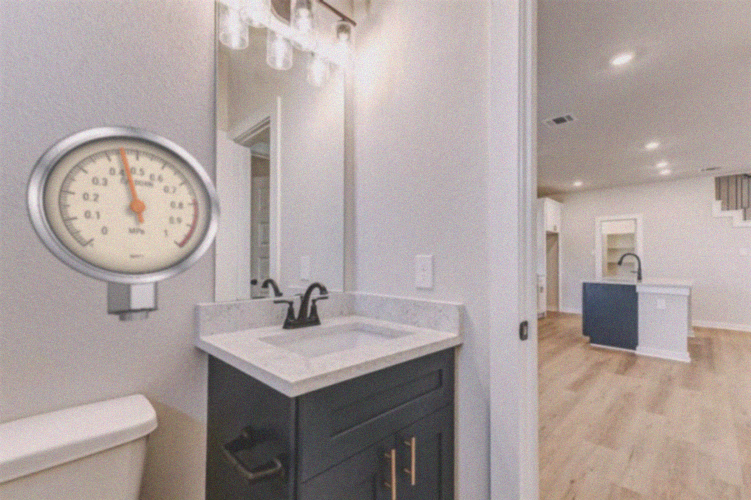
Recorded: value=0.45 unit=MPa
